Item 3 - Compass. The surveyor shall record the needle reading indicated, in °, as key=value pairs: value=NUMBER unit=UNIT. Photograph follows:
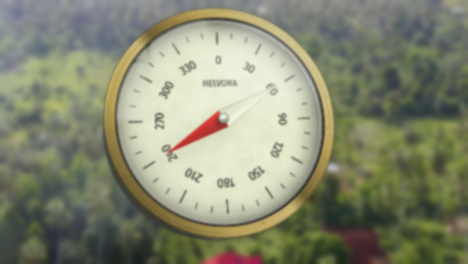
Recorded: value=240 unit=°
